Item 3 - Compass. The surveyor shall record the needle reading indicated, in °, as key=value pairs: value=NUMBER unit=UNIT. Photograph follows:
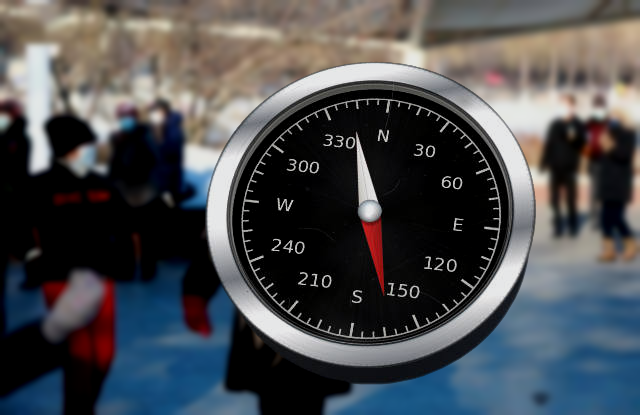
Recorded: value=162.5 unit=°
